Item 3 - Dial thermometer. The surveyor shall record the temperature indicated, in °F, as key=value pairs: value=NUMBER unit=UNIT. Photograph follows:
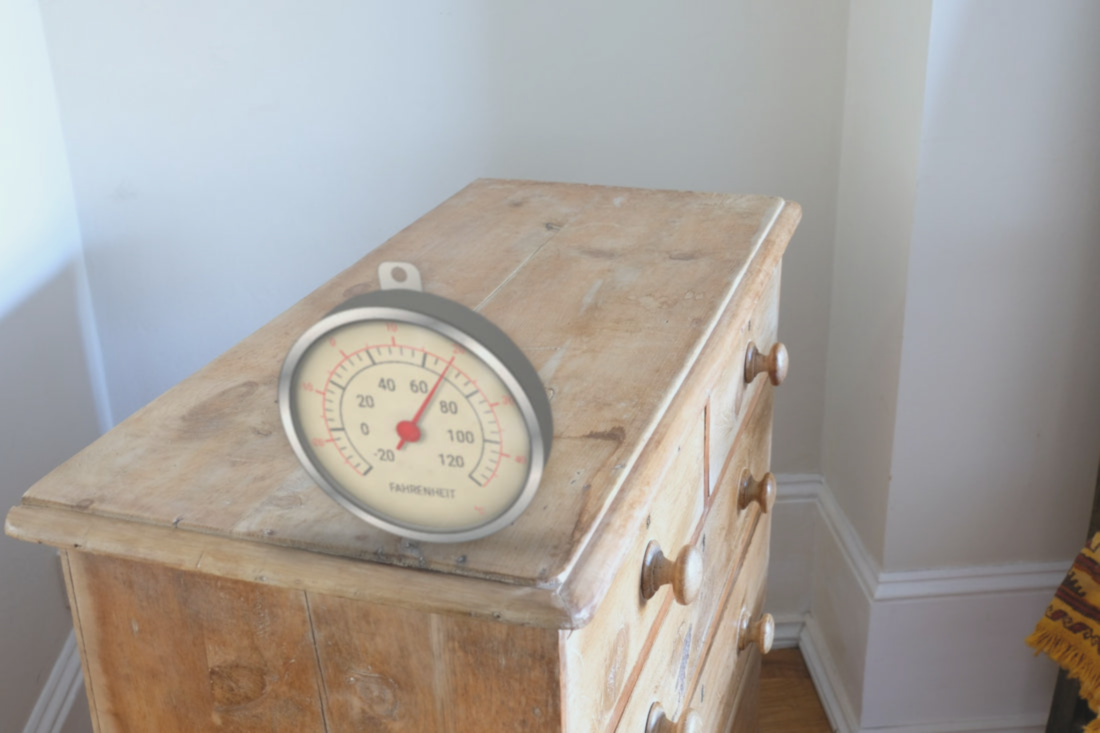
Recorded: value=68 unit=°F
